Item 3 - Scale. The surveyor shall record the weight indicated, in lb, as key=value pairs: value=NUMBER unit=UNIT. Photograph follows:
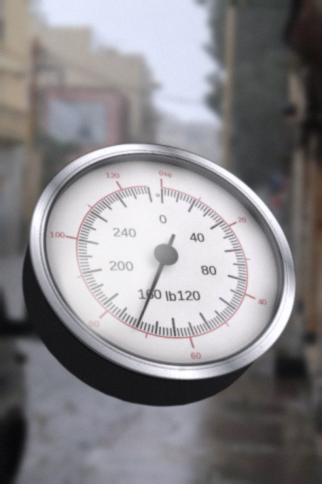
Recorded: value=160 unit=lb
